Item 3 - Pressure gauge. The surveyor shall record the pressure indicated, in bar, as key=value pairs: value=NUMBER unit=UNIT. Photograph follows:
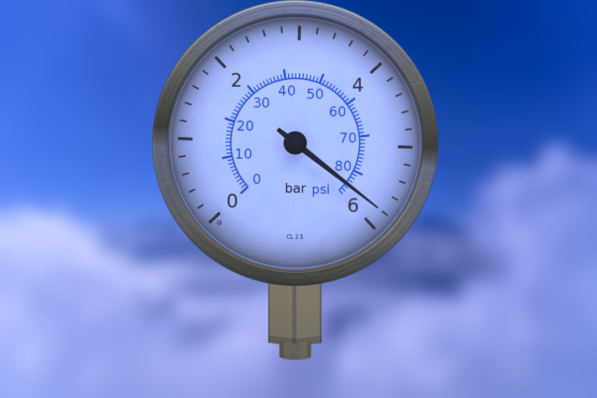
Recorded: value=5.8 unit=bar
